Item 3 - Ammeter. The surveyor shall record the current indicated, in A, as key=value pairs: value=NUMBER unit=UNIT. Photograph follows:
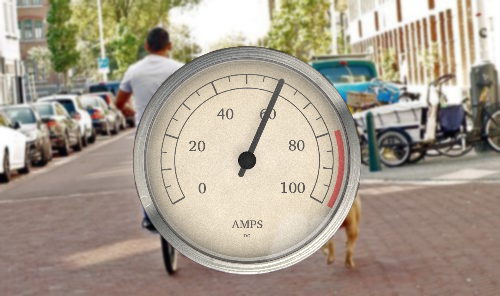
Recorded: value=60 unit=A
